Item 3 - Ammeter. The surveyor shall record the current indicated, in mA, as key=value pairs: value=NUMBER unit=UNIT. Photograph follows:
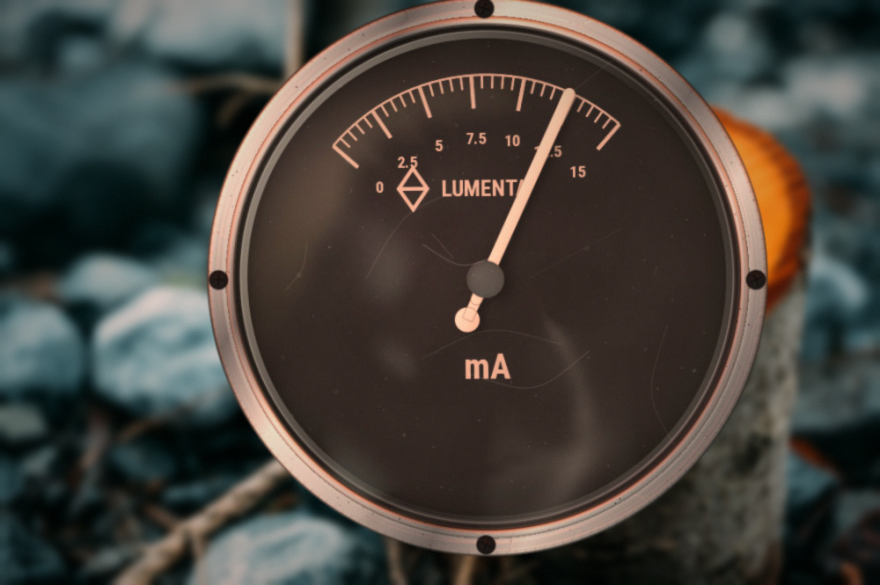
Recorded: value=12.25 unit=mA
